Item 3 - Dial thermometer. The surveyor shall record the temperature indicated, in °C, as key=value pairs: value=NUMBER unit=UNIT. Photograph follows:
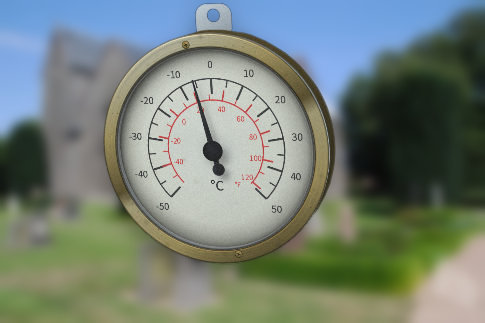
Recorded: value=-5 unit=°C
